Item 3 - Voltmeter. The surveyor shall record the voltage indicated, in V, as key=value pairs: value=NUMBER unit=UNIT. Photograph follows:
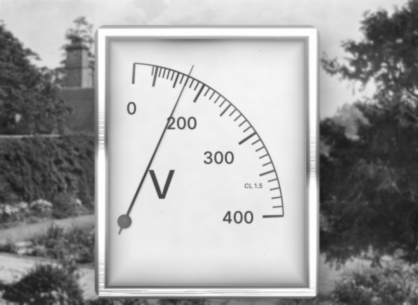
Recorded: value=170 unit=V
